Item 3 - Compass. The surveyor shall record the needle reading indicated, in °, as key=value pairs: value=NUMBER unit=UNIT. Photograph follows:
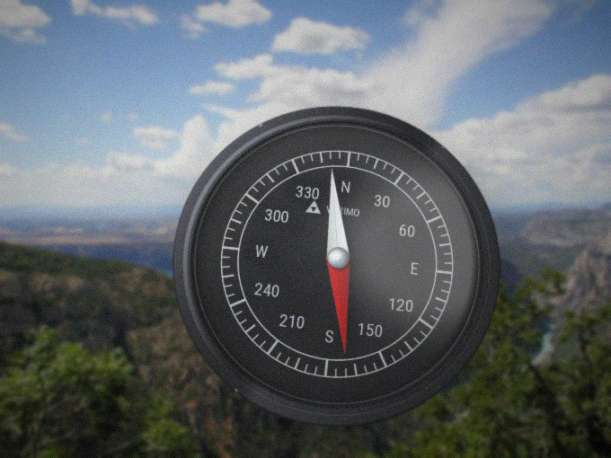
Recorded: value=170 unit=°
